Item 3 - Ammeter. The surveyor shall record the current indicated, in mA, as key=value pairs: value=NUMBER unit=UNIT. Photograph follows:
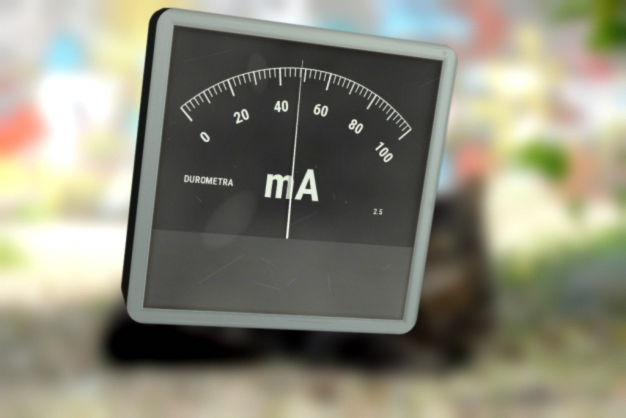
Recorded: value=48 unit=mA
